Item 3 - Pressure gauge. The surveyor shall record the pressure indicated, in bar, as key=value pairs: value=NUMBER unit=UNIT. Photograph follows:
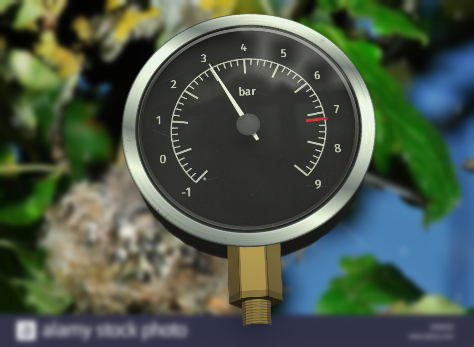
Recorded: value=3 unit=bar
